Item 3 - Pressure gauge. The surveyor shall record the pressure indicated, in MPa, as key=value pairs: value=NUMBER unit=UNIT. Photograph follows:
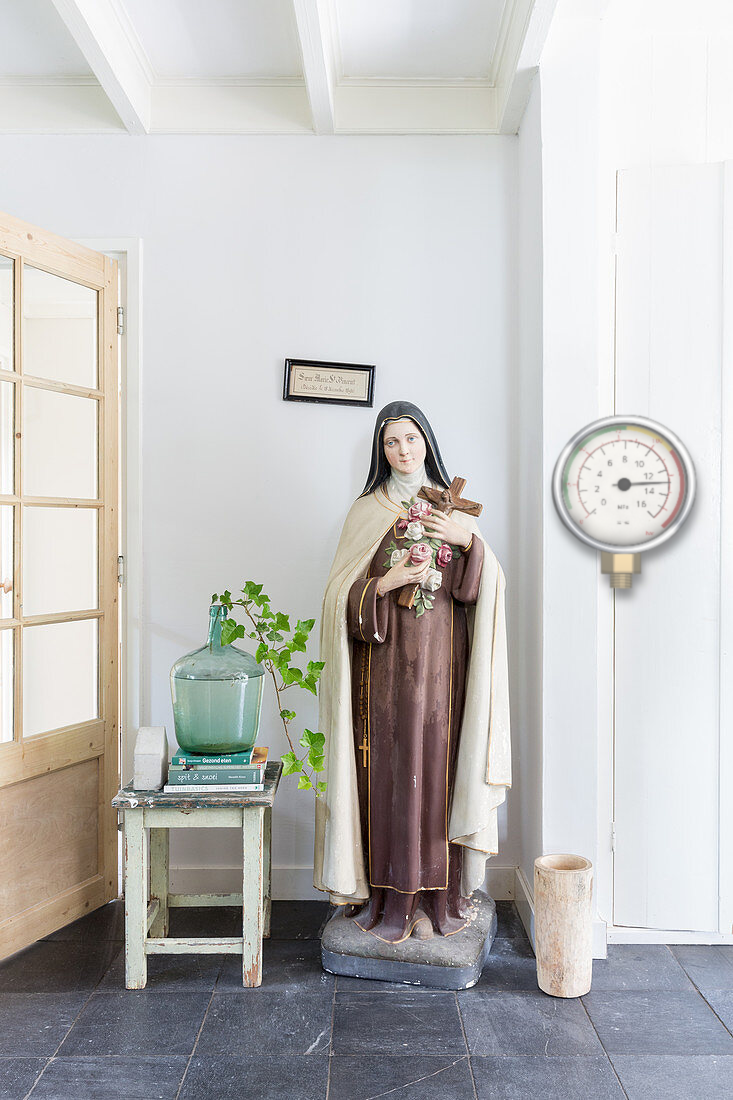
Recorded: value=13 unit=MPa
